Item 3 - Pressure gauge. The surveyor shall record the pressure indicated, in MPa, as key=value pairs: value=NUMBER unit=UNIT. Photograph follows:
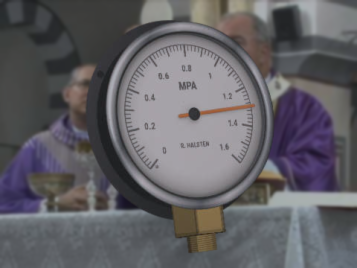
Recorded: value=1.3 unit=MPa
